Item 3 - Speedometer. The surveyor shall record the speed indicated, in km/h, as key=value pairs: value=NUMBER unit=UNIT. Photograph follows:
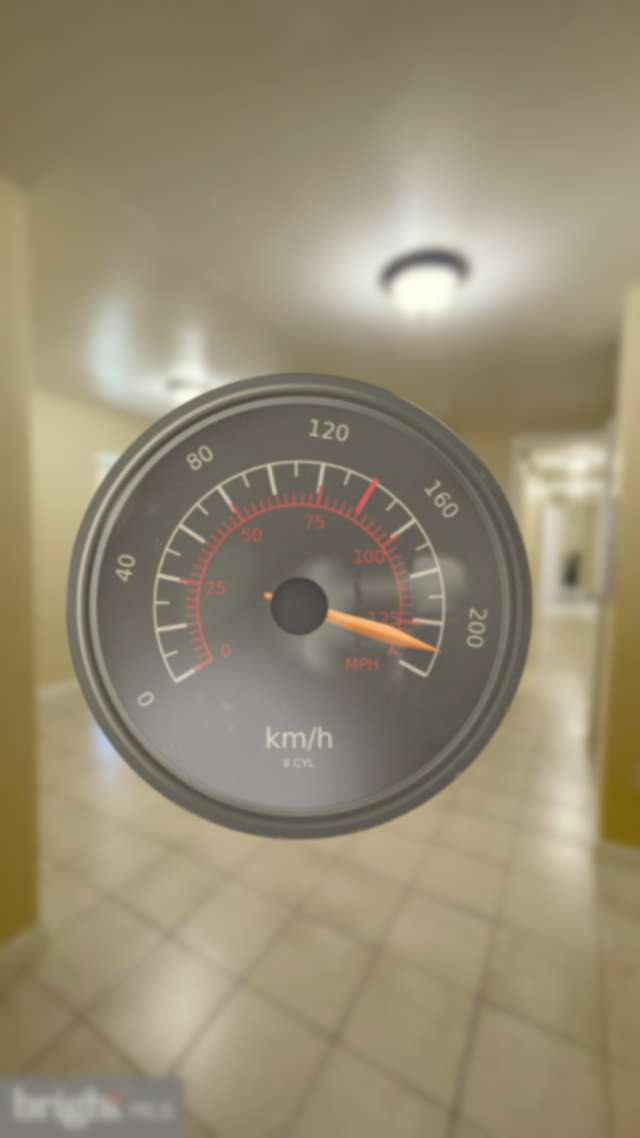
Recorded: value=210 unit=km/h
